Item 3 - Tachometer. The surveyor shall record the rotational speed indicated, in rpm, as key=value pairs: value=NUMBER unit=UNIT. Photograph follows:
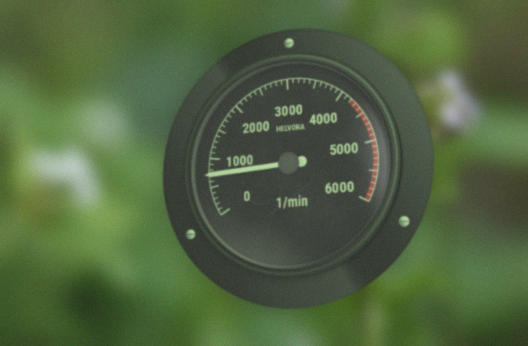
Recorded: value=700 unit=rpm
